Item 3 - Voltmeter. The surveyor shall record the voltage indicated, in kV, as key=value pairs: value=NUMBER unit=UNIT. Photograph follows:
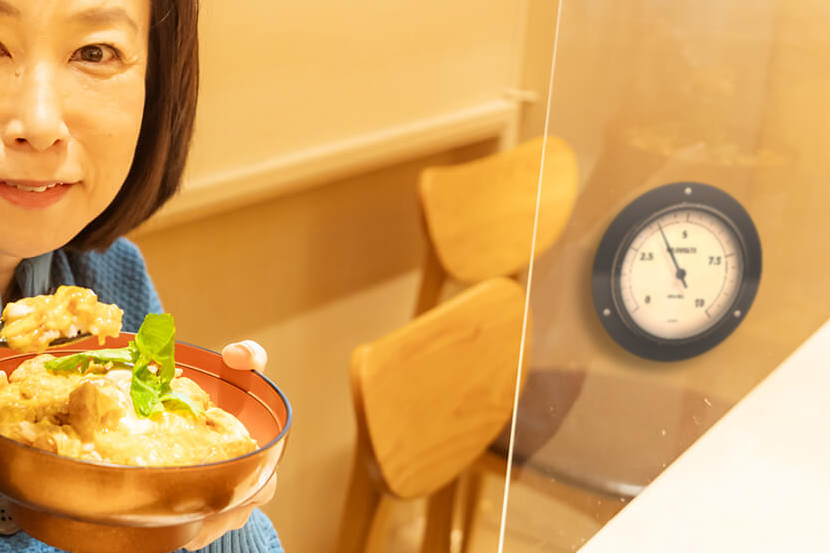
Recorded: value=3.75 unit=kV
